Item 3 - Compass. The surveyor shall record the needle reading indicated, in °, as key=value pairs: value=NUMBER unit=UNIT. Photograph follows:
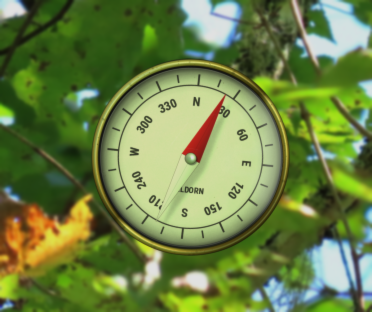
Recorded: value=22.5 unit=°
